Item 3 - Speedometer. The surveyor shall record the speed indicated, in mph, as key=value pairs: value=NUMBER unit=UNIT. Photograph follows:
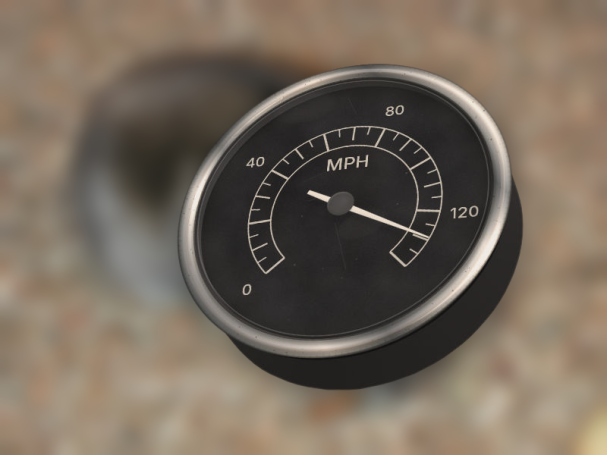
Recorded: value=130 unit=mph
